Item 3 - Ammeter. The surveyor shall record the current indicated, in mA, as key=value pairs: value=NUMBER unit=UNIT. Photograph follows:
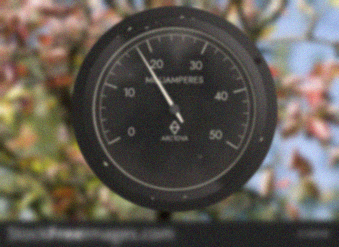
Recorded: value=18 unit=mA
